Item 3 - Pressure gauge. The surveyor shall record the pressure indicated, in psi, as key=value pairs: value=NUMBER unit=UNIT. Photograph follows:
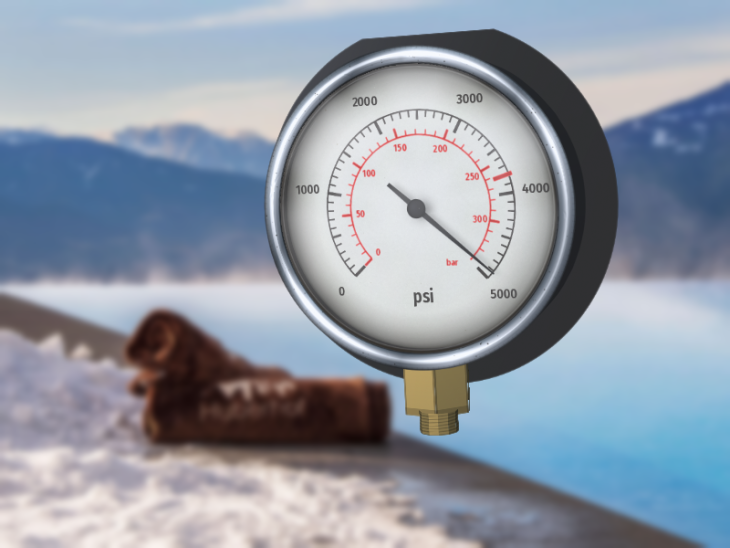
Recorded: value=4900 unit=psi
